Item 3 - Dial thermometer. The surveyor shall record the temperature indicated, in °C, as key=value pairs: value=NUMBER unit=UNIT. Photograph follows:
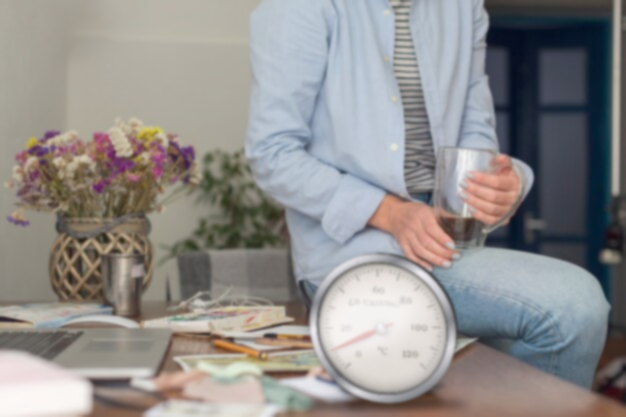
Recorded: value=10 unit=°C
